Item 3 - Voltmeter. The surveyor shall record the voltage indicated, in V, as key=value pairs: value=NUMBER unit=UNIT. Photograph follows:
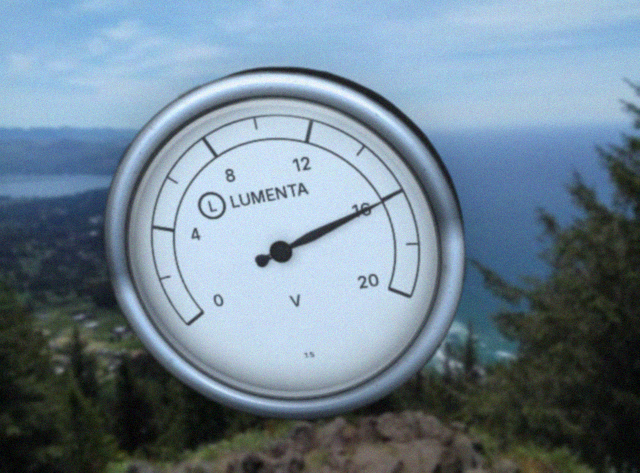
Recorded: value=16 unit=V
